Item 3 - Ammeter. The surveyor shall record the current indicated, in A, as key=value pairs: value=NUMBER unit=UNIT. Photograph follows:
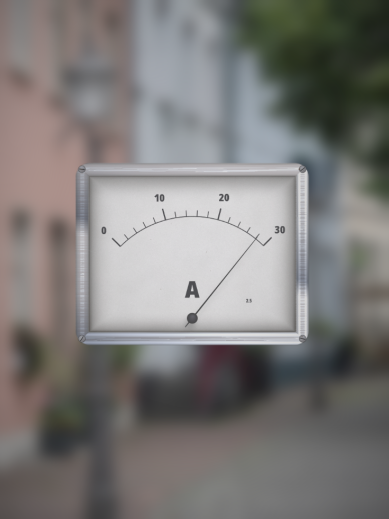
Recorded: value=28 unit=A
